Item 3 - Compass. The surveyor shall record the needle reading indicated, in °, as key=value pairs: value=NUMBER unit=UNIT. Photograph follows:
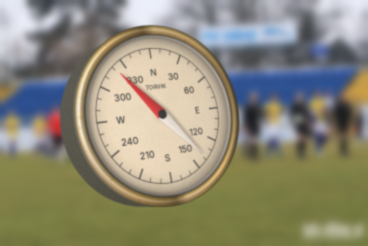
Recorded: value=320 unit=°
